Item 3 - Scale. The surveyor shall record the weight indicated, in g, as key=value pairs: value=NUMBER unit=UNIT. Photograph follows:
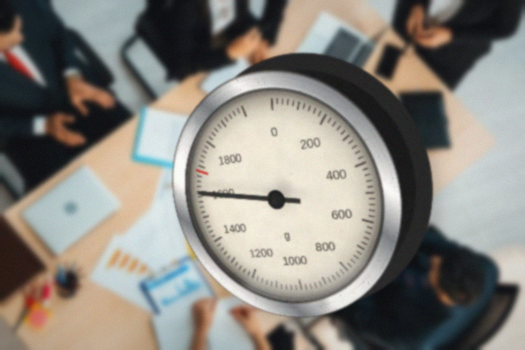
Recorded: value=1600 unit=g
